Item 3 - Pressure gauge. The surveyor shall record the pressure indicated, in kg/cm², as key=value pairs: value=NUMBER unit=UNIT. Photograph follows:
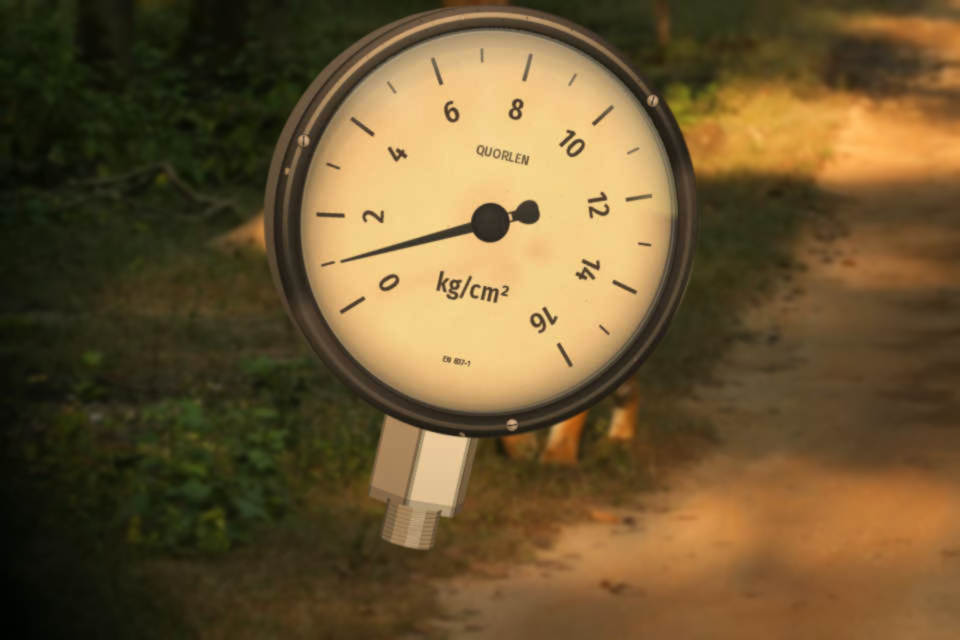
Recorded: value=1 unit=kg/cm²
